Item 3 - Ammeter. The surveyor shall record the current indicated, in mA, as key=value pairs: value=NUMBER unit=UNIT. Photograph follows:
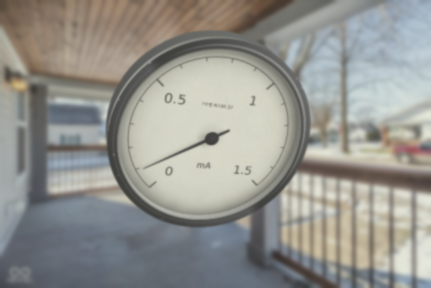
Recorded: value=0.1 unit=mA
